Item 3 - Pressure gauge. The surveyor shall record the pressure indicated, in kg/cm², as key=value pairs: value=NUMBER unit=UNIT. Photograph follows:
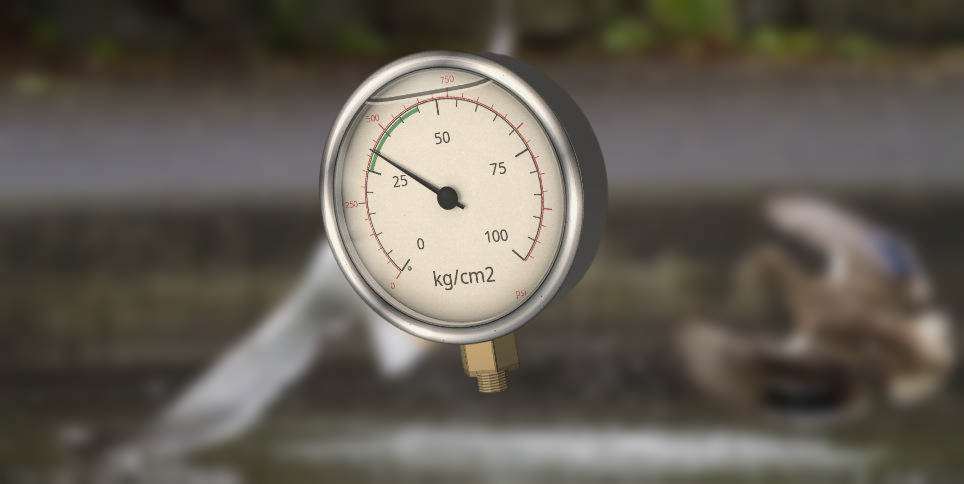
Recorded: value=30 unit=kg/cm²
